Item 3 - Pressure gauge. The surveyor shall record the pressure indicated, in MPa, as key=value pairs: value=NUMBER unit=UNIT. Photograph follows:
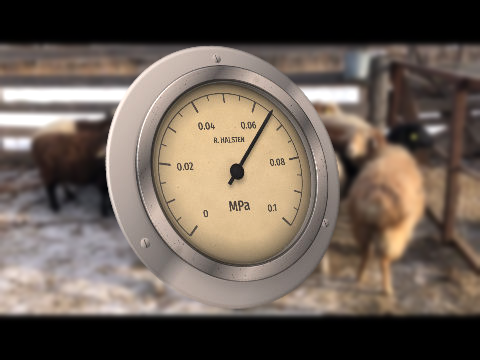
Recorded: value=0.065 unit=MPa
